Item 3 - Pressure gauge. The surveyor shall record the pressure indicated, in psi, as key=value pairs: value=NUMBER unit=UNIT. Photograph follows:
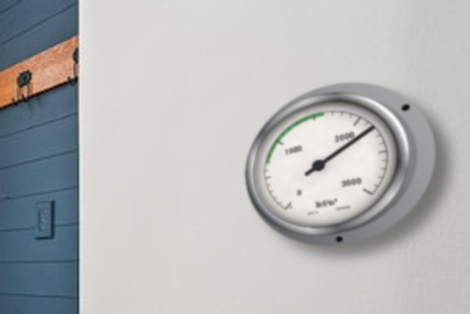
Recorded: value=2200 unit=psi
